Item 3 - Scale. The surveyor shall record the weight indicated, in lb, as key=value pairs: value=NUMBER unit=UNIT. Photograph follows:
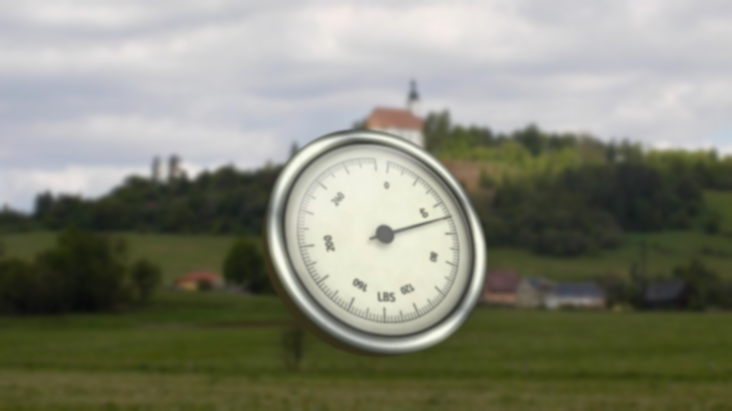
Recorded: value=50 unit=lb
